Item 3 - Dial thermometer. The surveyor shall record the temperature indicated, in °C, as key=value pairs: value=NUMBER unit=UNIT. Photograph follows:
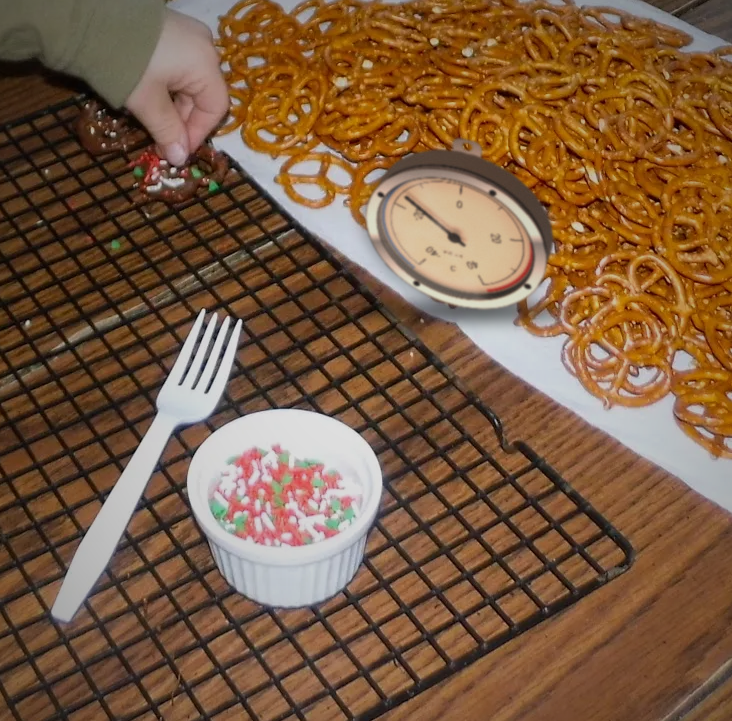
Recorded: value=-15 unit=°C
